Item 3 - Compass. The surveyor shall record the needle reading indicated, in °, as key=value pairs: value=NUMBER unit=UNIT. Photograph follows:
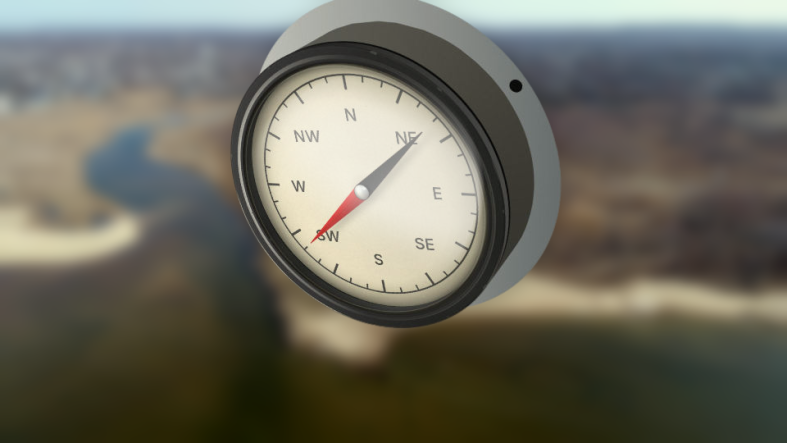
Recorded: value=230 unit=°
